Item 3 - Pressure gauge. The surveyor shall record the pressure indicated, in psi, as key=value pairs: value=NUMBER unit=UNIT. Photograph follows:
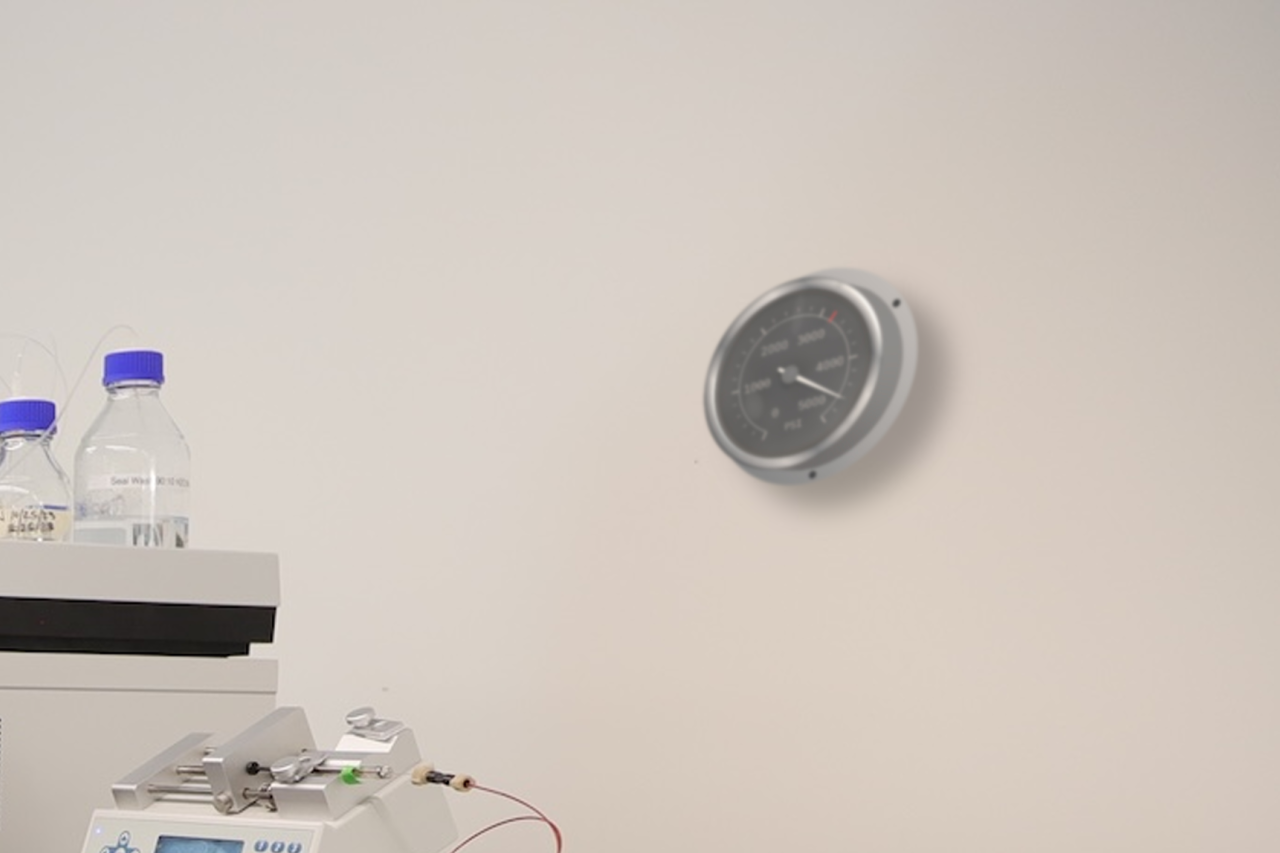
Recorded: value=4600 unit=psi
